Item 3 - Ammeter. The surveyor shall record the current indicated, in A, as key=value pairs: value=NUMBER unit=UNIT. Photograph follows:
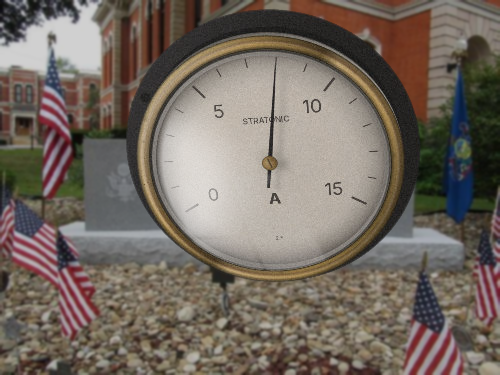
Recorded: value=8 unit=A
